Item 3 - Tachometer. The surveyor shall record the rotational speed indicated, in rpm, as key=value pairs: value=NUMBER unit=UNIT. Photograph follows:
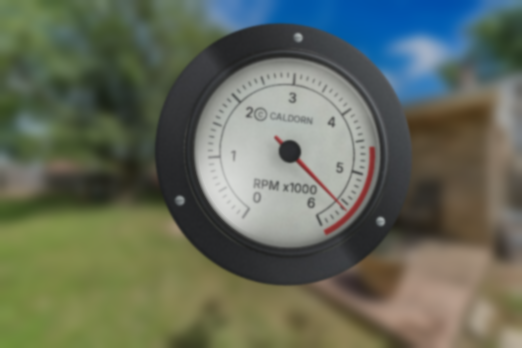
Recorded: value=5600 unit=rpm
